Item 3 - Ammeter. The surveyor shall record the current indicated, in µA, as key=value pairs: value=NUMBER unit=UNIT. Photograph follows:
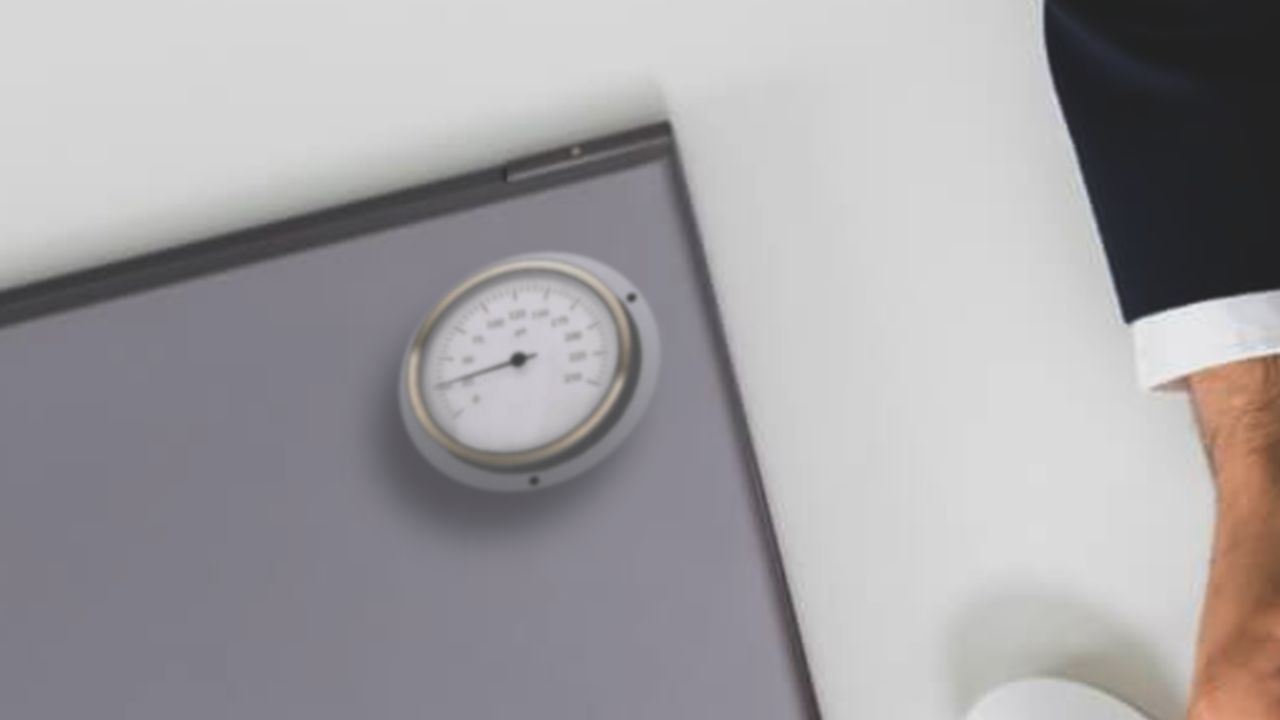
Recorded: value=25 unit=µA
